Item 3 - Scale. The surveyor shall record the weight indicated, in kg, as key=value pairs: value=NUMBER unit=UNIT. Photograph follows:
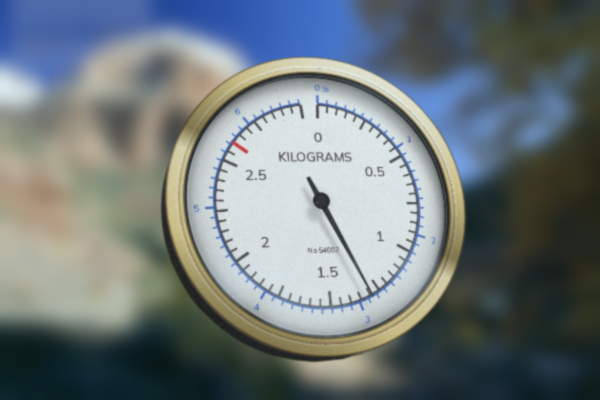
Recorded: value=1.3 unit=kg
